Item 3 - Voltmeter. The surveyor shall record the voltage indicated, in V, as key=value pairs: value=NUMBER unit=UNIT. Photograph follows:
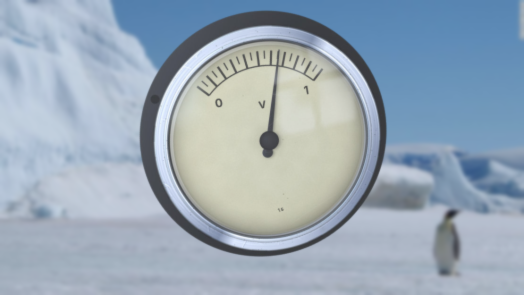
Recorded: value=0.65 unit=V
